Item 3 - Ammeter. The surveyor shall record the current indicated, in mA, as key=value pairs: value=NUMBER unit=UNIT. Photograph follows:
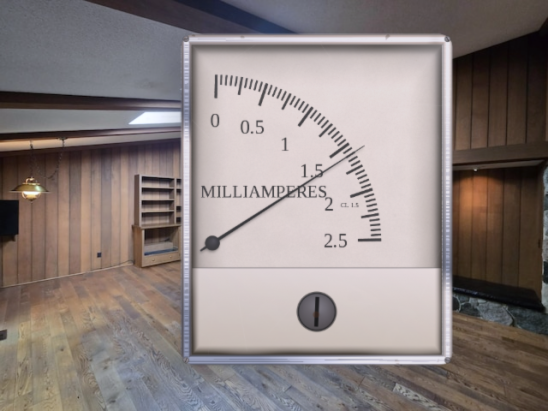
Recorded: value=1.6 unit=mA
